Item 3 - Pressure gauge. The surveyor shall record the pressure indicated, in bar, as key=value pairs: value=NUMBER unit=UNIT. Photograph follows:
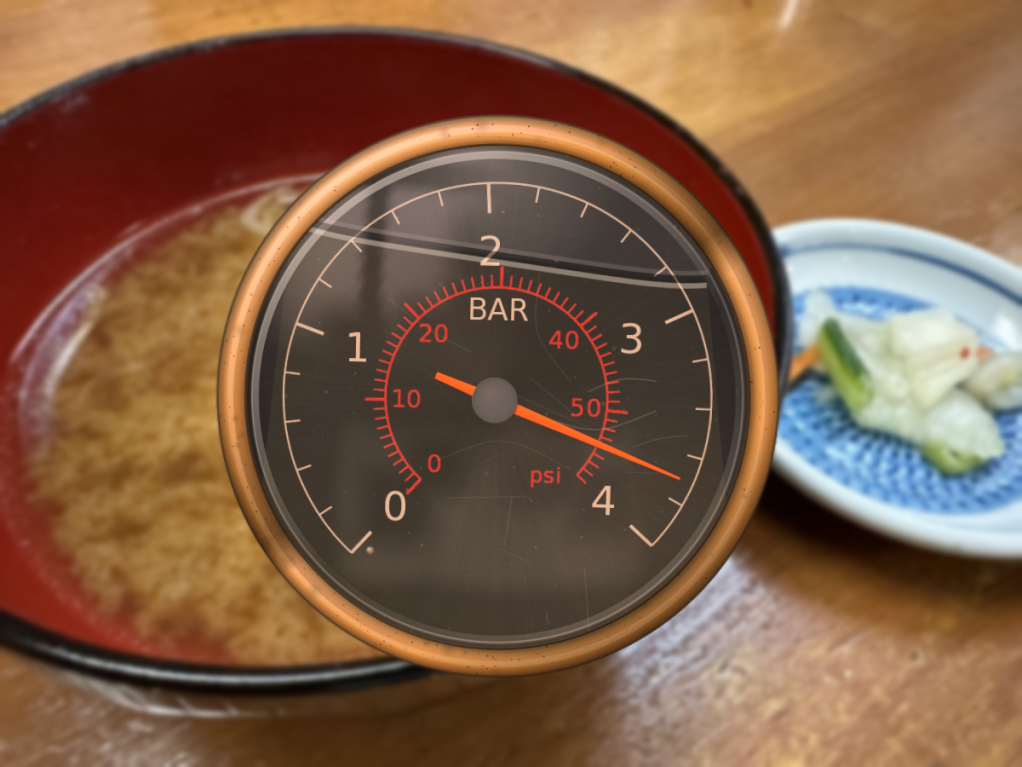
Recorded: value=3.7 unit=bar
